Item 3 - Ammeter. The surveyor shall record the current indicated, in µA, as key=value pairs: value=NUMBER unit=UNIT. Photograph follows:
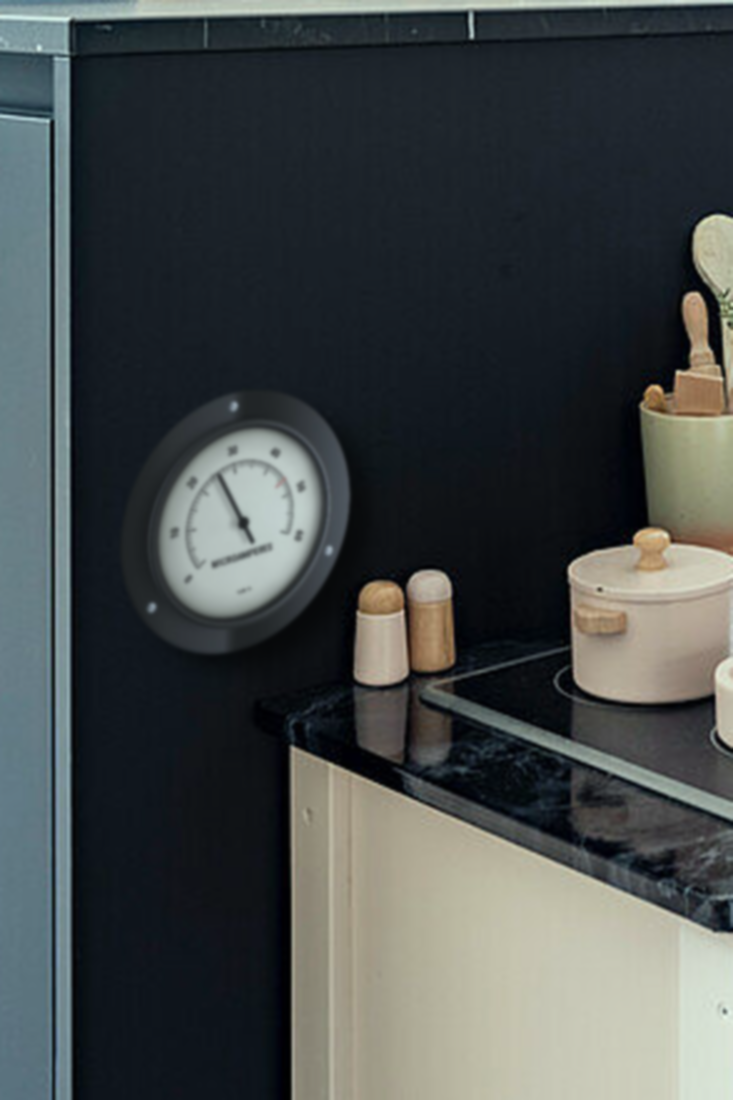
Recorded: value=25 unit=µA
